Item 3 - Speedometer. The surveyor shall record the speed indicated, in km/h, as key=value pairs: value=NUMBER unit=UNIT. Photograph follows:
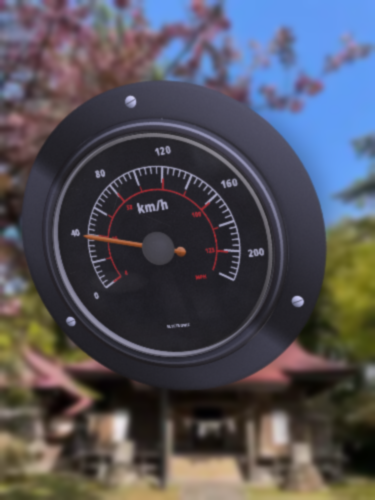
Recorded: value=40 unit=km/h
